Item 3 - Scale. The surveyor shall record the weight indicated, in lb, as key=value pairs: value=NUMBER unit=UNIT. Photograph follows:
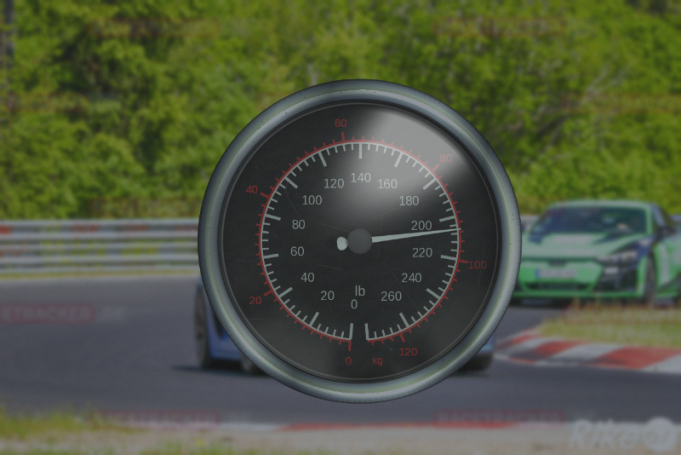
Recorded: value=206 unit=lb
